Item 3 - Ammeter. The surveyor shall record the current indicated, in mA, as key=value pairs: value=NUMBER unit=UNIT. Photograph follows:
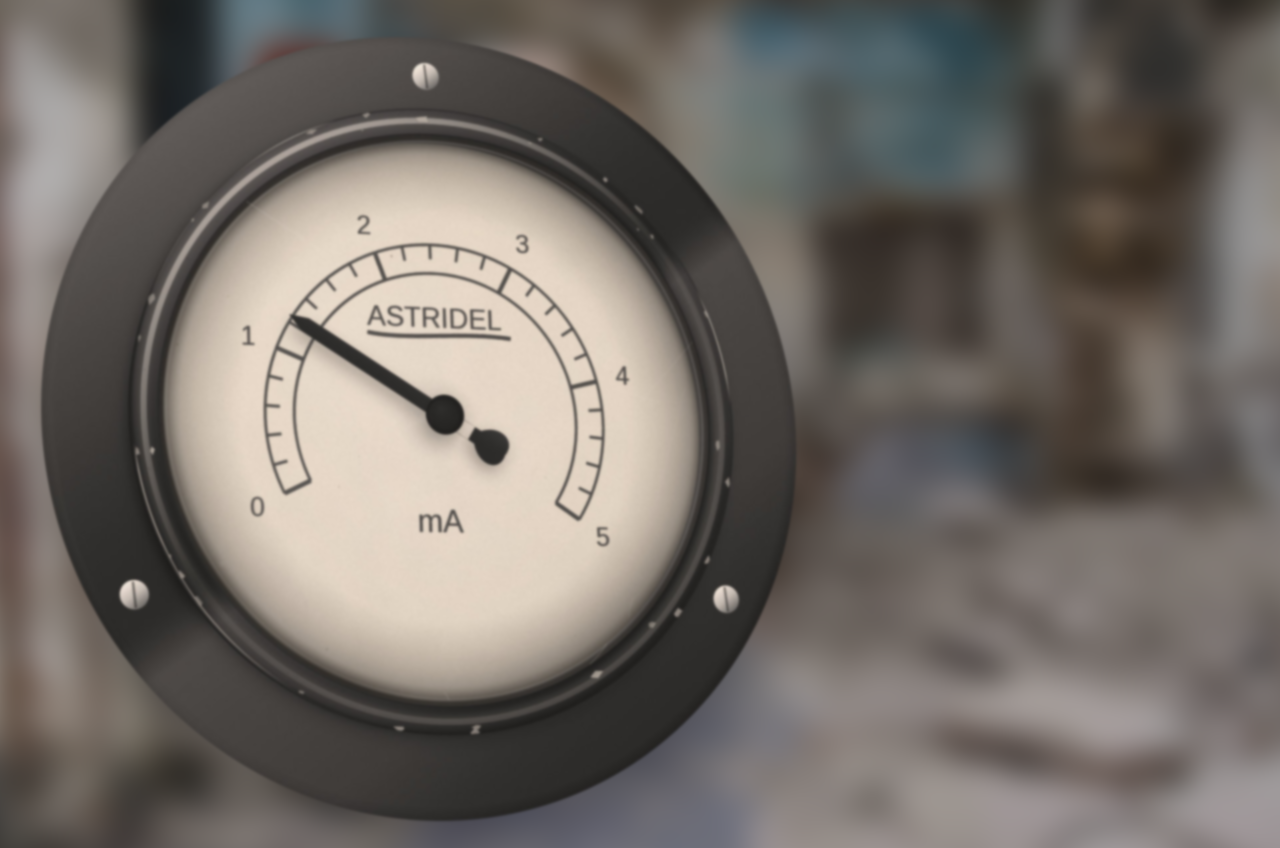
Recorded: value=1.2 unit=mA
